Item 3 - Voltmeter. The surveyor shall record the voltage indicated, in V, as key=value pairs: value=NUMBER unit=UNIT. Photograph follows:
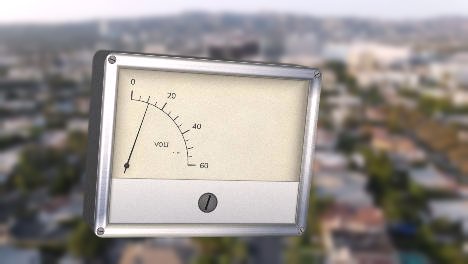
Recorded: value=10 unit=V
